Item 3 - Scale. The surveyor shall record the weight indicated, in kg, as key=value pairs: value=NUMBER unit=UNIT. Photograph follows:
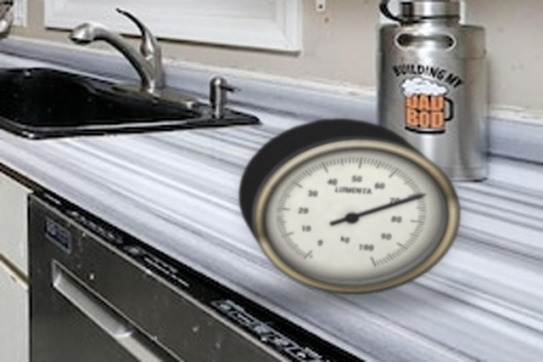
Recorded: value=70 unit=kg
